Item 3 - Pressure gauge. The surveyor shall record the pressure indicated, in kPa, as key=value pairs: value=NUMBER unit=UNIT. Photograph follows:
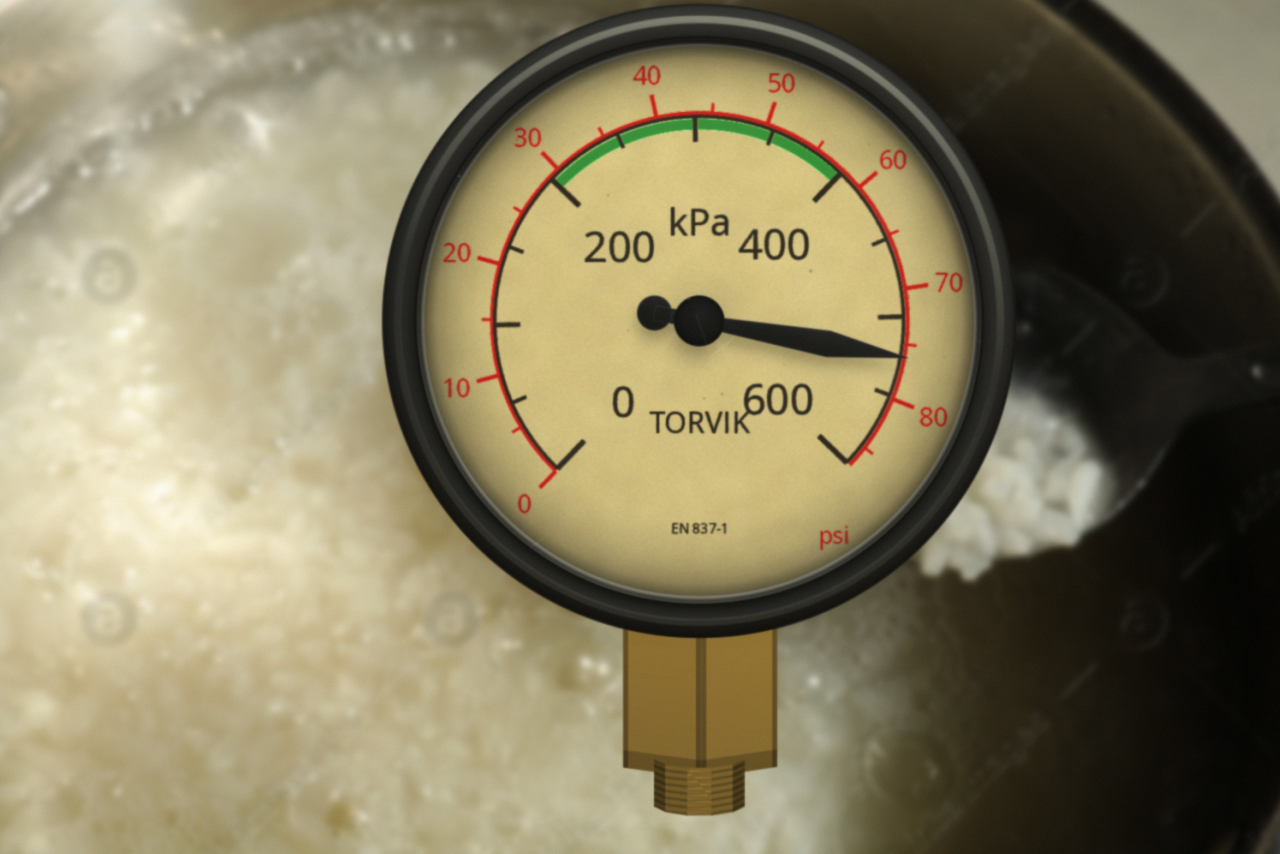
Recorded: value=525 unit=kPa
